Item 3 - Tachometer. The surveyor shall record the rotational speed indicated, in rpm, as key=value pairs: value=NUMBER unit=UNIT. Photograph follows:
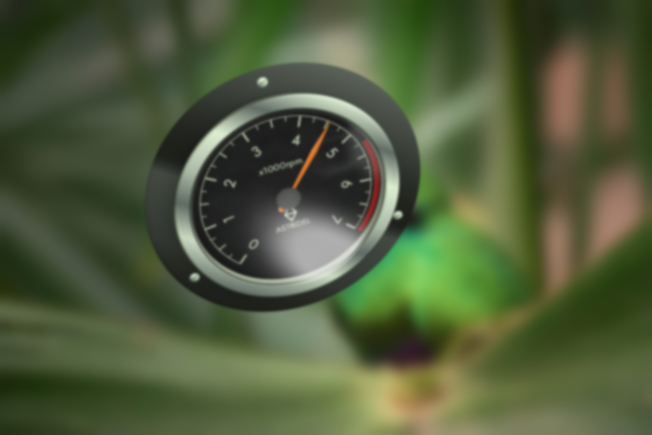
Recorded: value=4500 unit=rpm
